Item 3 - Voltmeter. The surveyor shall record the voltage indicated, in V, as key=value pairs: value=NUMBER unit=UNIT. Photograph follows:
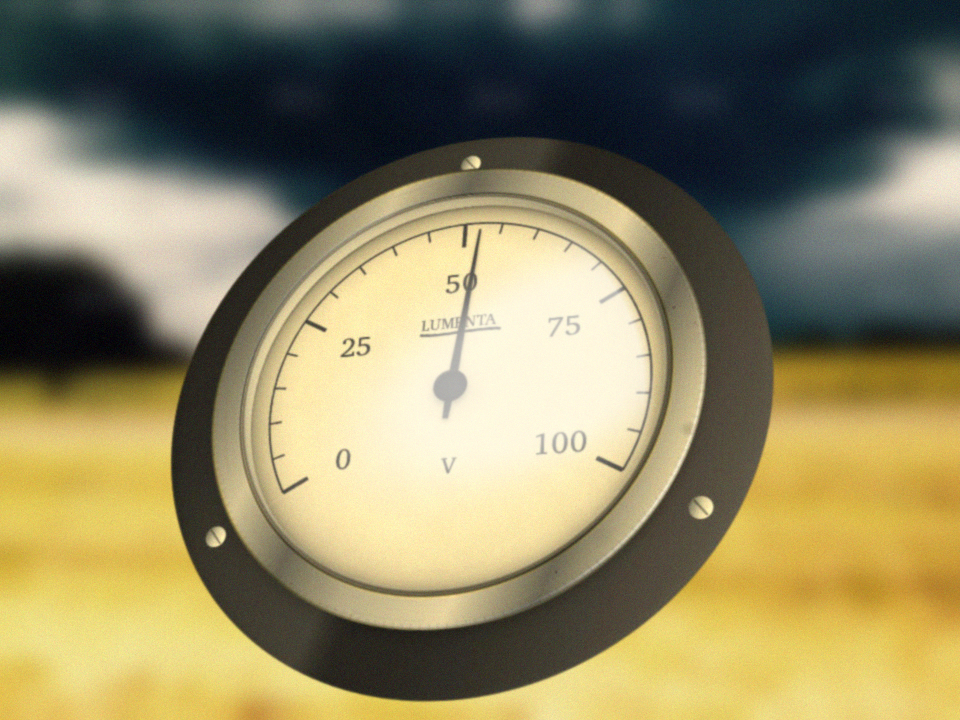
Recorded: value=52.5 unit=V
